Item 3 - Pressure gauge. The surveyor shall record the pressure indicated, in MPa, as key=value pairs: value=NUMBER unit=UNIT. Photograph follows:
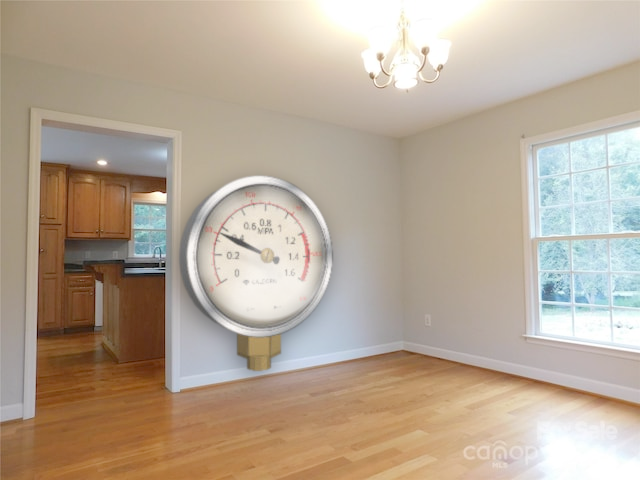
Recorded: value=0.35 unit=MPa
